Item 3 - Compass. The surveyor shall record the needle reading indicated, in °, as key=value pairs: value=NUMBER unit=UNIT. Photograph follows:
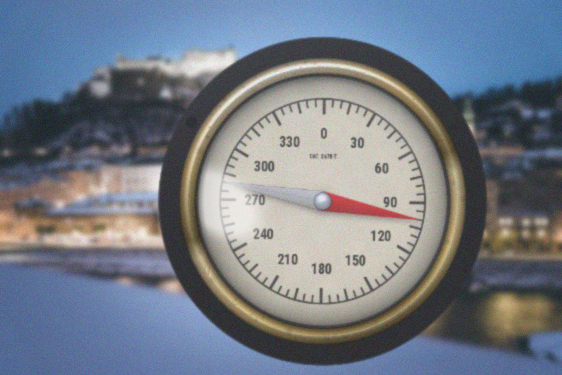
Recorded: value=100 unit=°
